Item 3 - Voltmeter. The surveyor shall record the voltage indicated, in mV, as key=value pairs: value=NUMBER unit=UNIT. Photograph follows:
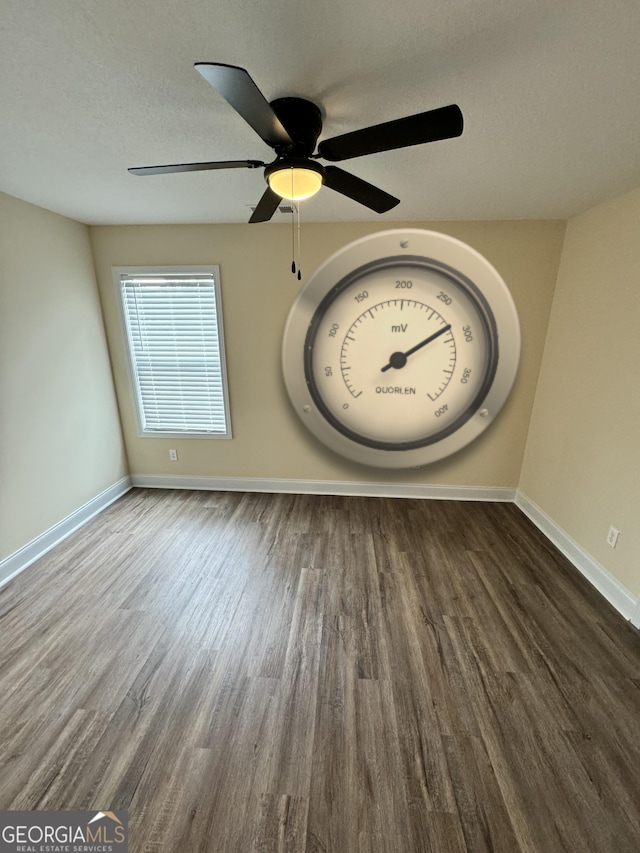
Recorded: value=280 unit=mV
